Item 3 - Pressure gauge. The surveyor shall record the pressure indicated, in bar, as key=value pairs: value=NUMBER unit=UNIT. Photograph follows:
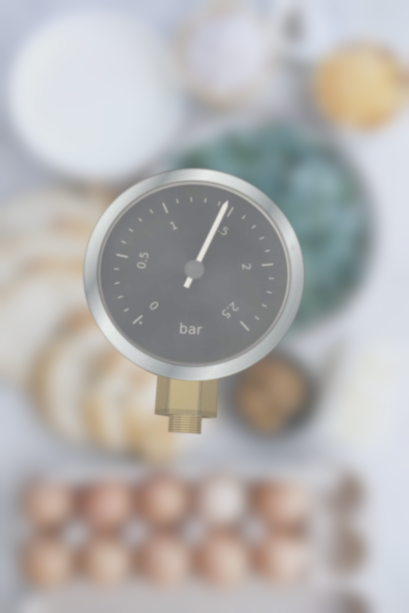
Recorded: value=1.45 unit=bar
